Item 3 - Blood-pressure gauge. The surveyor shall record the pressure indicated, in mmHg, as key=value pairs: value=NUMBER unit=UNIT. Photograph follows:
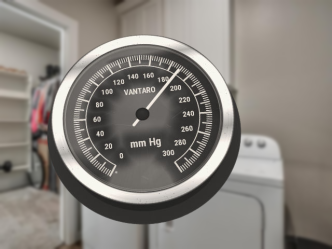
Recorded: value=190 unit=mmHg
